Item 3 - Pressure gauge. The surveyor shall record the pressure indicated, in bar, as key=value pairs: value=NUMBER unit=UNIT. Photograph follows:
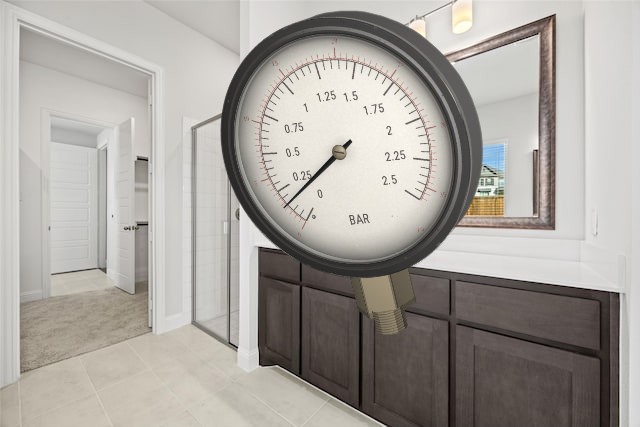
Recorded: value=0.15 unit=bar
